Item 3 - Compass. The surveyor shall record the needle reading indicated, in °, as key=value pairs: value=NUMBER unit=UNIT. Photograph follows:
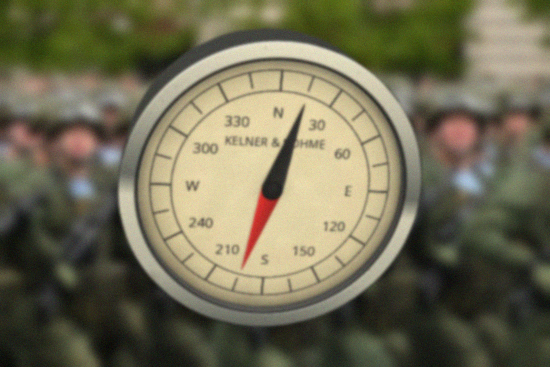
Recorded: value=195 unit=°
